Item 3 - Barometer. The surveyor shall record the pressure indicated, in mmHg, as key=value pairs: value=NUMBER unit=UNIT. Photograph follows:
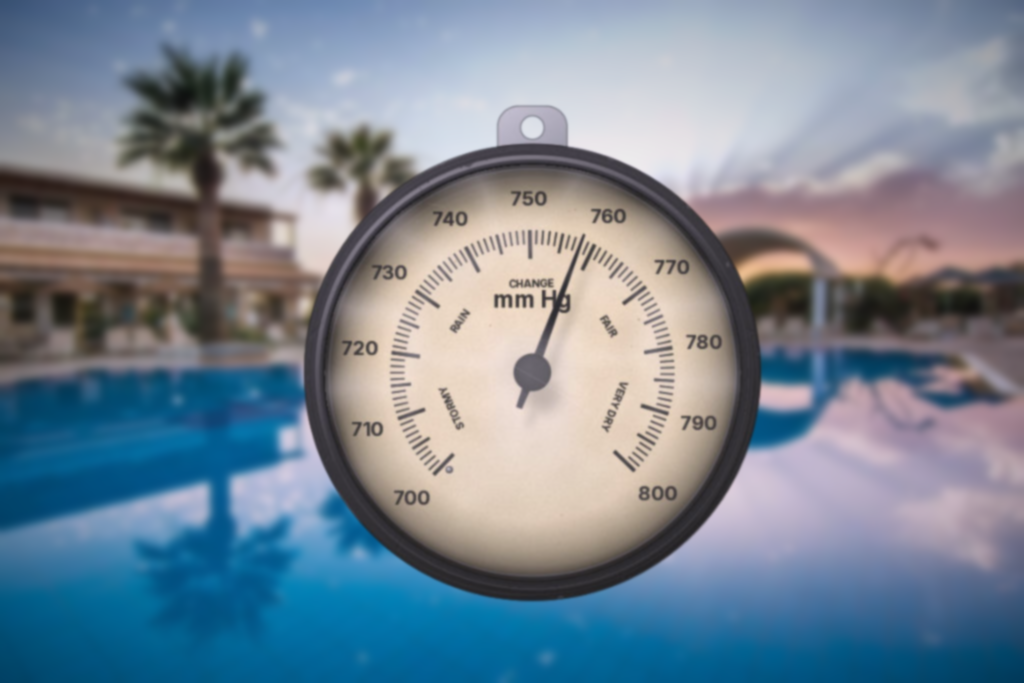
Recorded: value=758 unit=mmHg
